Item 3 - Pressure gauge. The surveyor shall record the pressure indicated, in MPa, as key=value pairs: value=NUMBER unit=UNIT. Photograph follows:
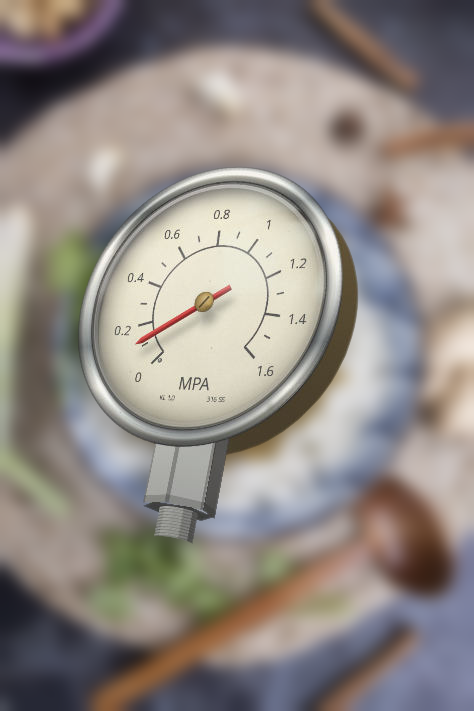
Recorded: value=0.1 unit=MPa
